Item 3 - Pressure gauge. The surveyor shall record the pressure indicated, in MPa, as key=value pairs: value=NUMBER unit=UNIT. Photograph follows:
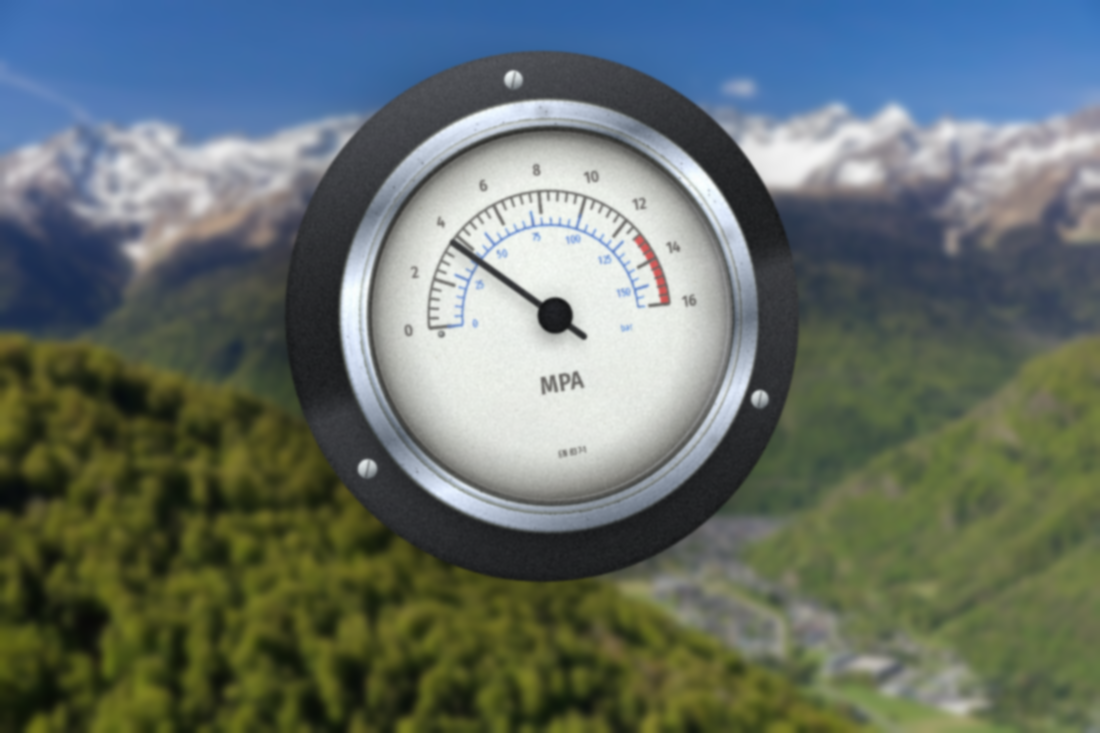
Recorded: value=3.6 unit=MPa
